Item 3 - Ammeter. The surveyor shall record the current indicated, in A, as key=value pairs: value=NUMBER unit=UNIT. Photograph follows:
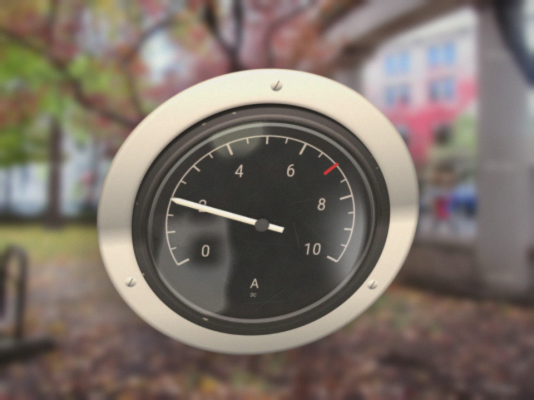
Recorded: value=2 unit=A
